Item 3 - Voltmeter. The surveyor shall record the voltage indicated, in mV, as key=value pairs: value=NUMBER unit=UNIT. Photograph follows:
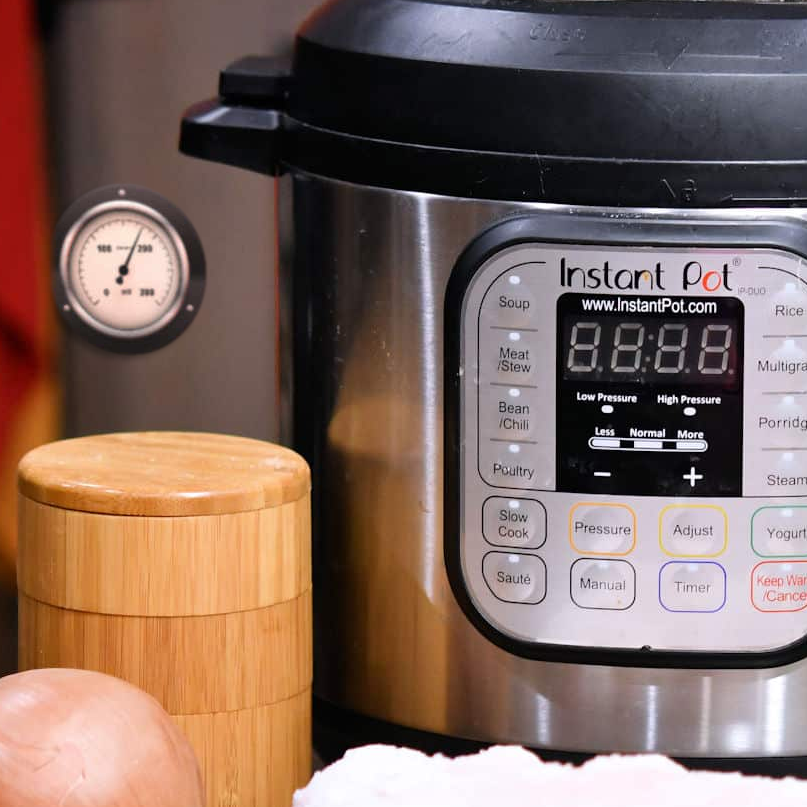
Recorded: value=180 unit=mV
